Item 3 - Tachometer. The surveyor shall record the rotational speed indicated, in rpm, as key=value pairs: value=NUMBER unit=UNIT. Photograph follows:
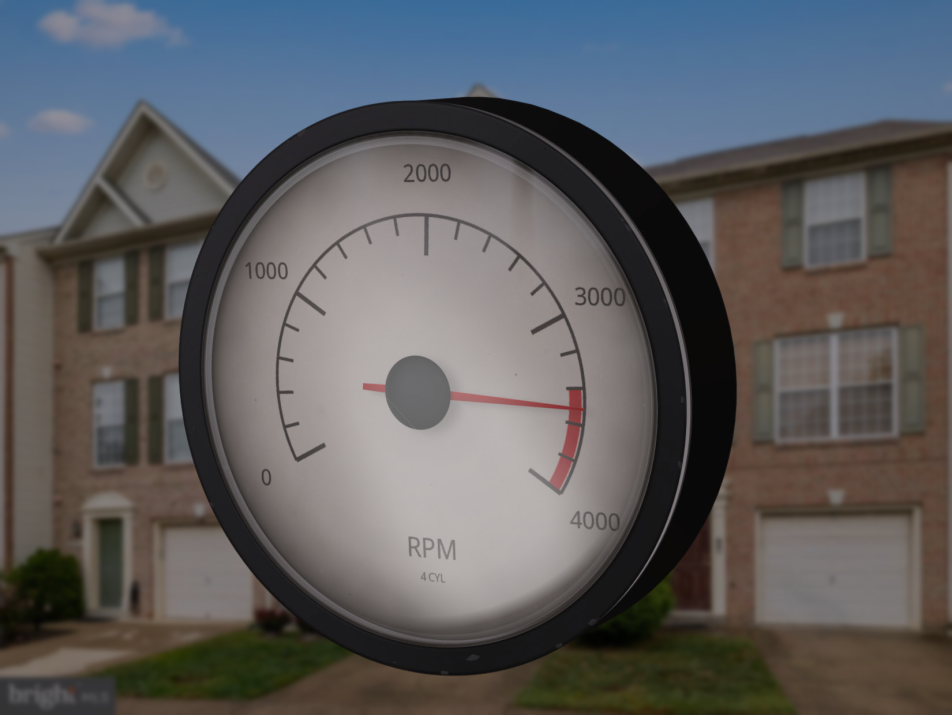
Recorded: value=3500 unit=rpm
